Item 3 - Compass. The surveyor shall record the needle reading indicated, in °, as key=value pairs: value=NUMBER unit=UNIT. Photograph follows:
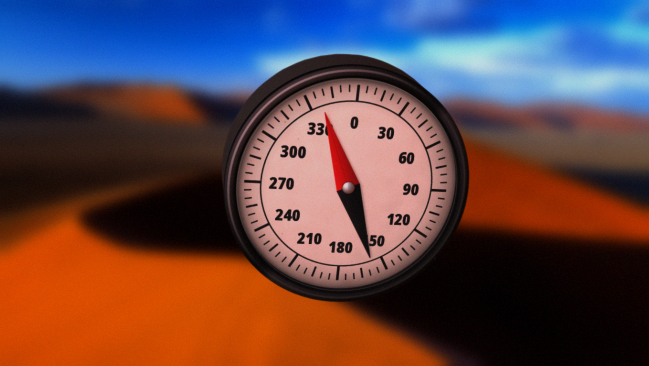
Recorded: value=337.5 unit=°
